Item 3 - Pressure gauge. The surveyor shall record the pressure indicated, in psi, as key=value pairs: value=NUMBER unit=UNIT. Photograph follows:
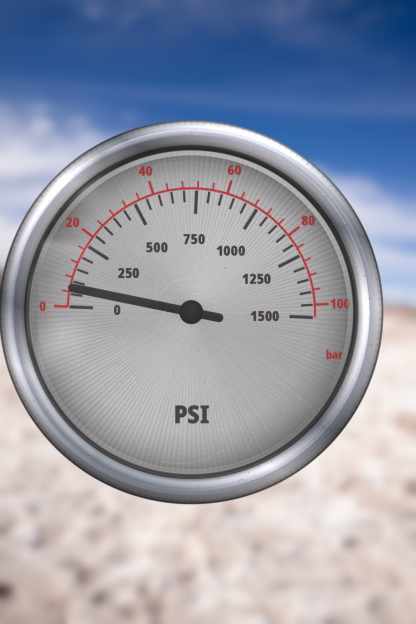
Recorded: value=75 unit=psi
